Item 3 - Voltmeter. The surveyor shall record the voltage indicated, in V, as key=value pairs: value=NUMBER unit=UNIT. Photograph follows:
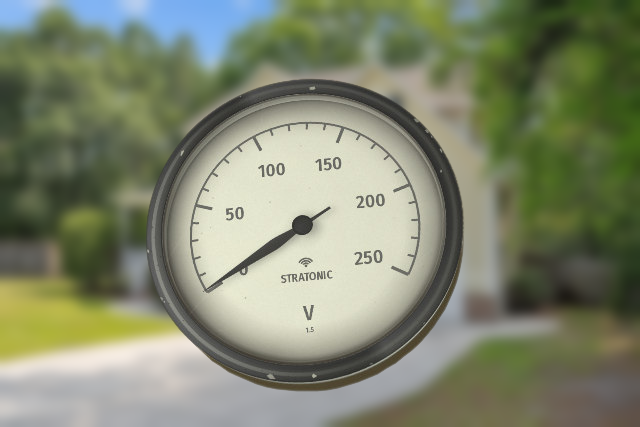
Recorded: value=0 unit=V
